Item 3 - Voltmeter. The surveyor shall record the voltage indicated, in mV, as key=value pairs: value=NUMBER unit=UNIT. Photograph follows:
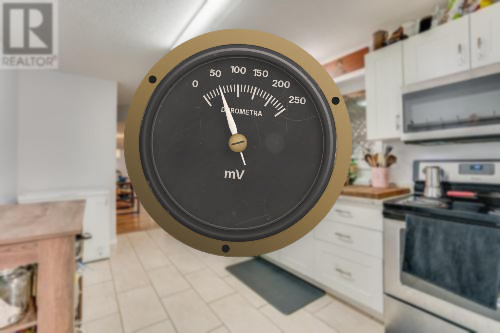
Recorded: value=50 unit=mV
